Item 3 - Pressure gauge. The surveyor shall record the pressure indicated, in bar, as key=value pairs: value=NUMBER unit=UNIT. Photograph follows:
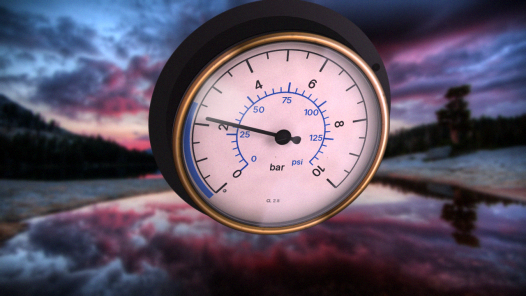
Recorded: value=2.25 unit=bar
